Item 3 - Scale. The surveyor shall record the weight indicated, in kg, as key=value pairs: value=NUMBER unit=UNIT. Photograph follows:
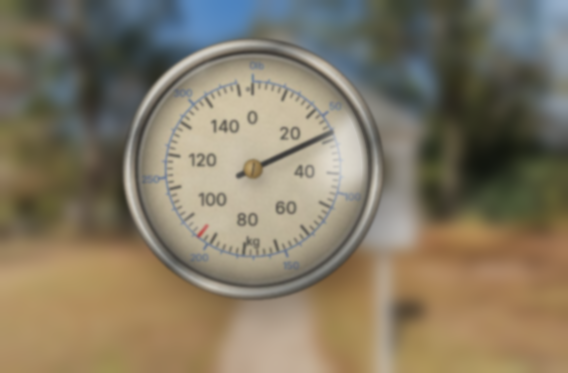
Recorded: value=28 unit=kg
